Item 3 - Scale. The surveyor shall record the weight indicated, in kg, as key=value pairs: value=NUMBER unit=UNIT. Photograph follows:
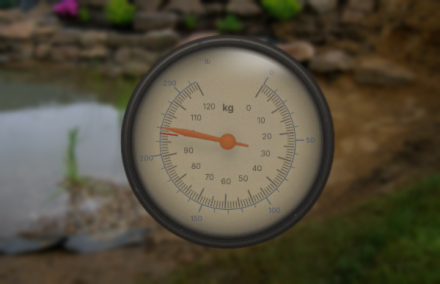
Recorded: value=100 unit=kg
